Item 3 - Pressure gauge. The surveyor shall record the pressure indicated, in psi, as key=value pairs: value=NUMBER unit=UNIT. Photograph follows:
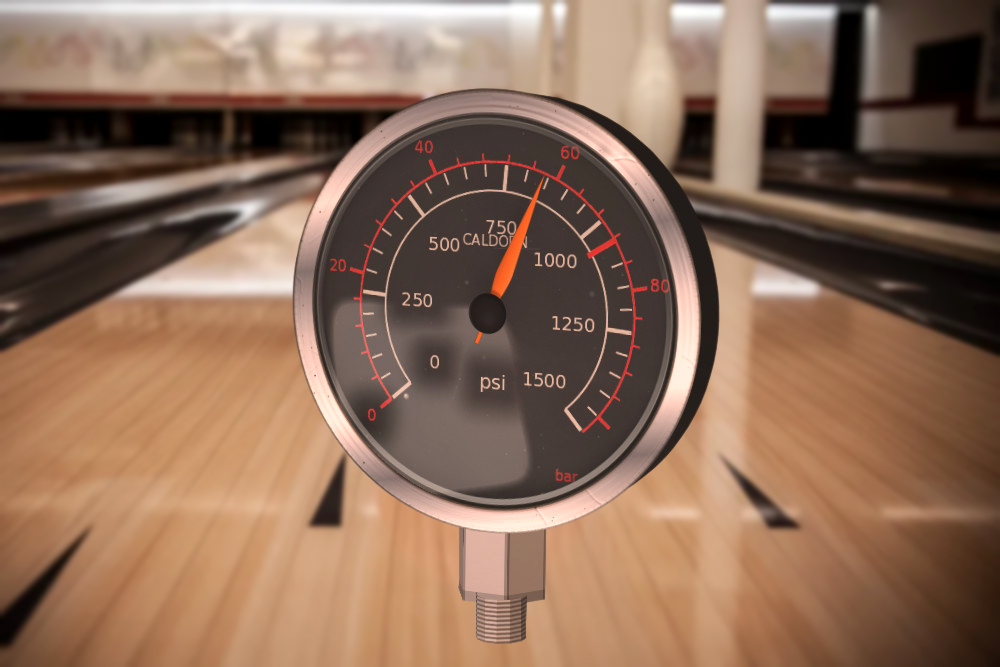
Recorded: value=850 unit=psi
